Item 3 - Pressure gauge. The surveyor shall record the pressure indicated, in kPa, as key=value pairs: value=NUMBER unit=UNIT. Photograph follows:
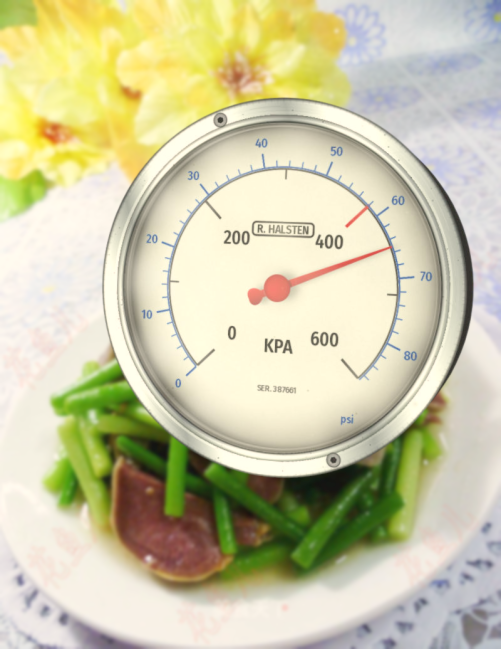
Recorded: value=450 unit=kPa
